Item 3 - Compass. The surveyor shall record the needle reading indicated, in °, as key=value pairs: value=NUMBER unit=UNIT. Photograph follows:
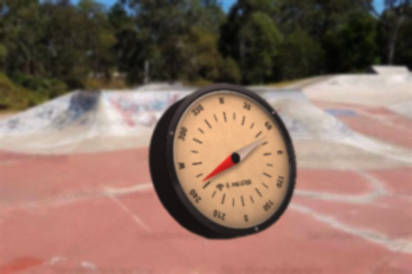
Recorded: value=247.5 unit=°
